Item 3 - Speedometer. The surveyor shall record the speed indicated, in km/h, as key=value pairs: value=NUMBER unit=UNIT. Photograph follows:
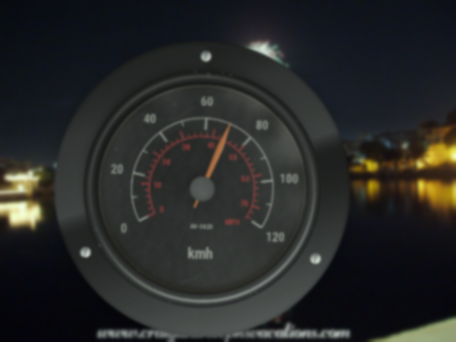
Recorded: value=70 unit=km/h
